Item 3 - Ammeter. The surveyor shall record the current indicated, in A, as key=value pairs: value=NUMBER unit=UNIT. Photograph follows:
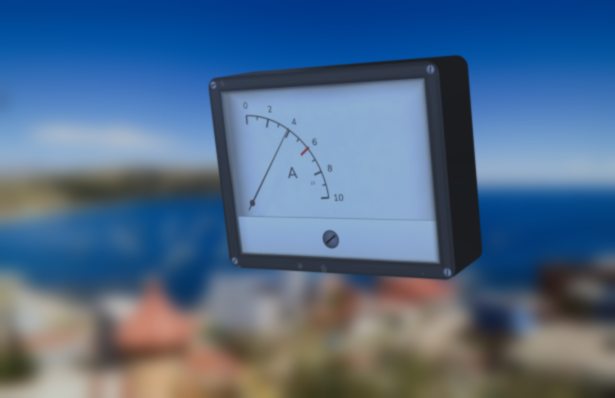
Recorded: value=4 unit=A
